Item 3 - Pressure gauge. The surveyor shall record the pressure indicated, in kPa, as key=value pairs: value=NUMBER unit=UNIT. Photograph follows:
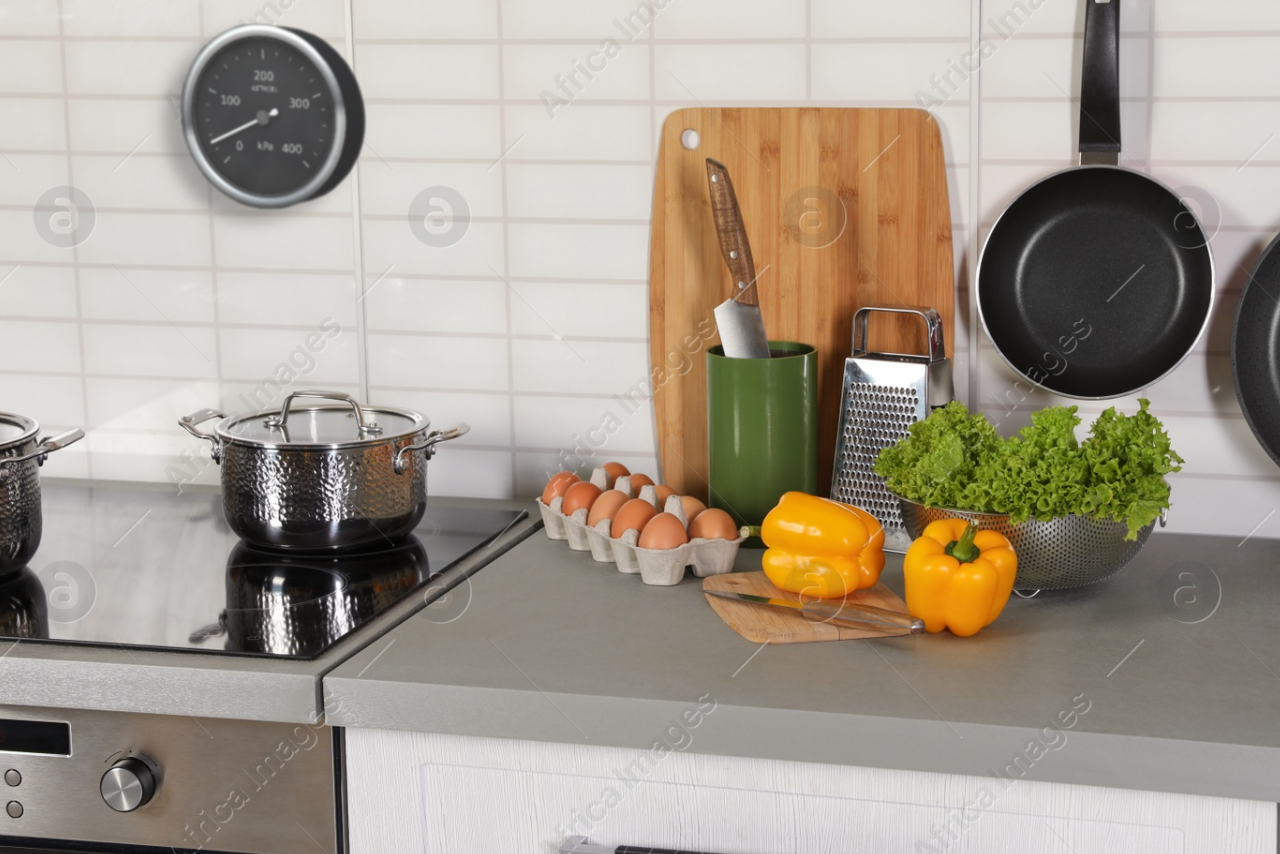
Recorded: value=30 unit=kPa
